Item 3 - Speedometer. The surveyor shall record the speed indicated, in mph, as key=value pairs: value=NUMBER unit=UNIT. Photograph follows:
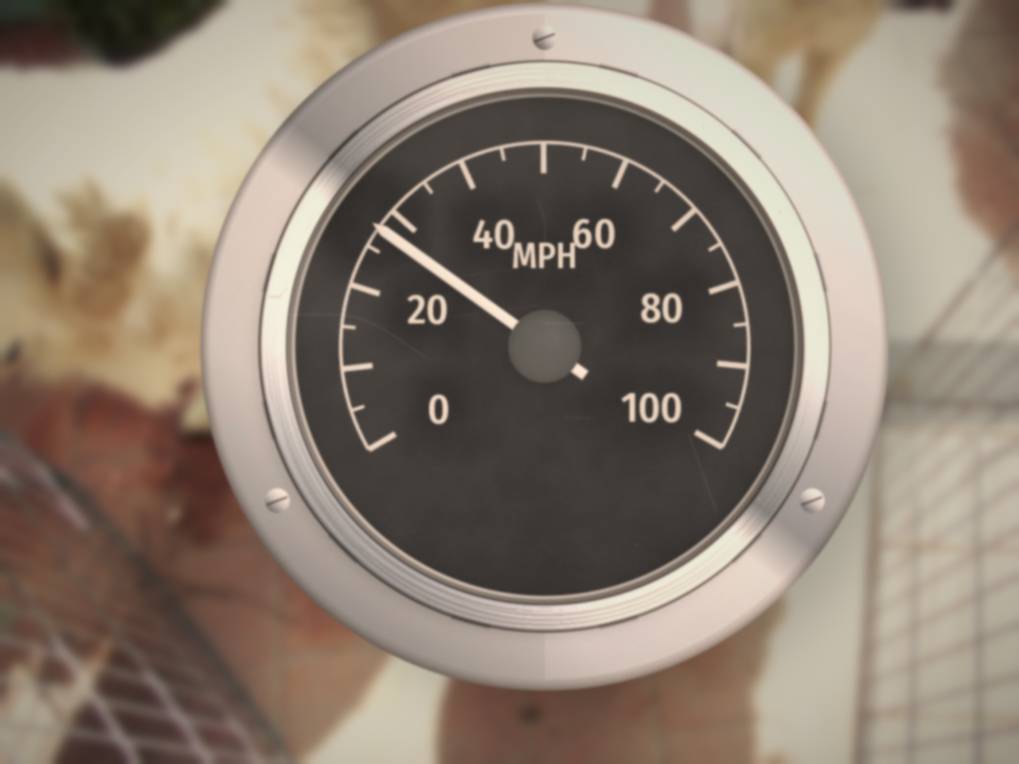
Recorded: value=27.5 unit=mph
